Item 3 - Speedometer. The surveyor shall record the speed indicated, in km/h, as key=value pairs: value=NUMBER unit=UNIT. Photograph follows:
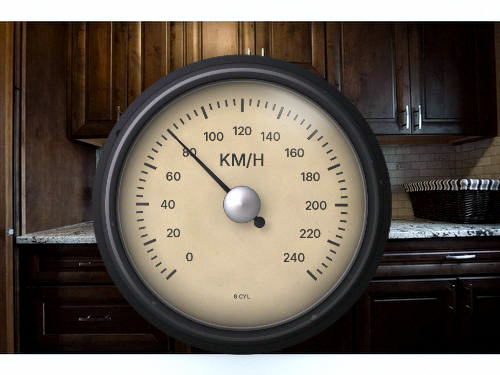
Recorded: value=80 unit=km/h
